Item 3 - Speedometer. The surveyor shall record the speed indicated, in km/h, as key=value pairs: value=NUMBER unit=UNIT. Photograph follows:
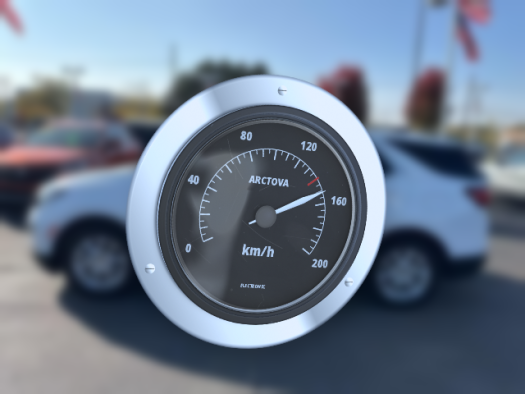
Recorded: value=150 unit=km/h
